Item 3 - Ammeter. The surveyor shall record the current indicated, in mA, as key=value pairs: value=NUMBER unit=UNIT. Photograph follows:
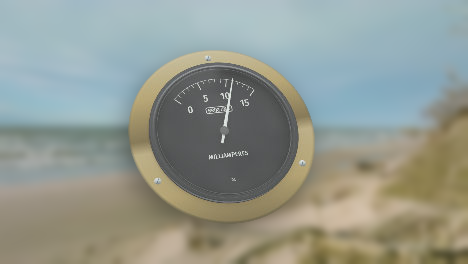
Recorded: value=11 unit=mA
